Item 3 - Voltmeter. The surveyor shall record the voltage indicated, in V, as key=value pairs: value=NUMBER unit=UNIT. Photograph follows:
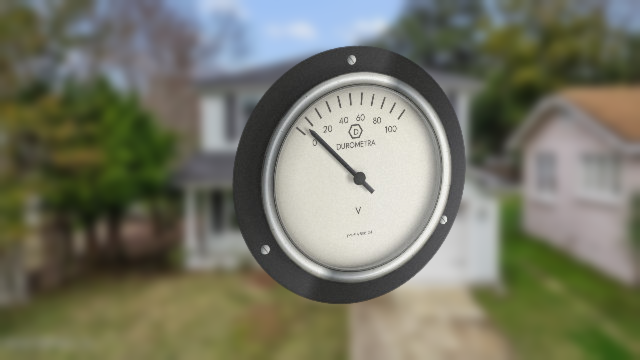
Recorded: value=5 unit=V
